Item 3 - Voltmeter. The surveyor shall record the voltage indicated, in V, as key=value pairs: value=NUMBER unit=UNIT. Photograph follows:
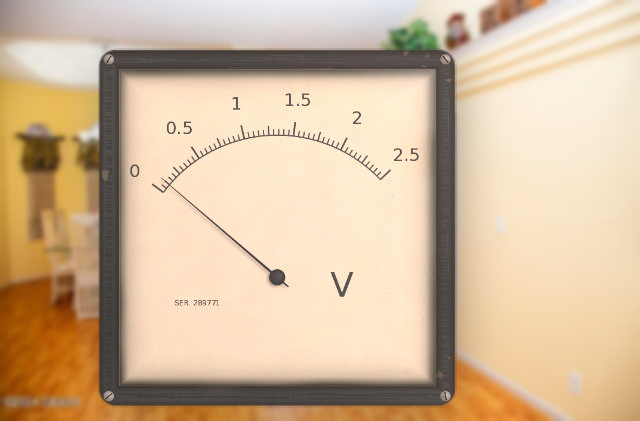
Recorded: value=0.1 unit=V
